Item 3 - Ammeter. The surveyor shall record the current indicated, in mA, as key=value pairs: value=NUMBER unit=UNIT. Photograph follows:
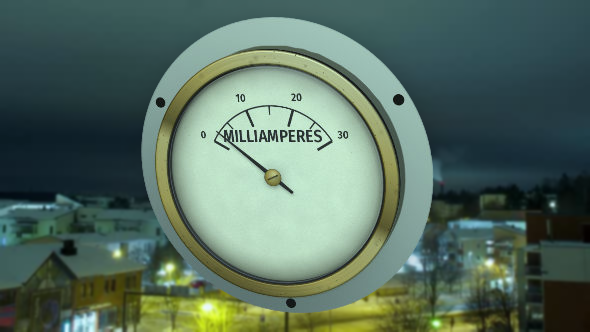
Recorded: value=2.5 unit=mA
